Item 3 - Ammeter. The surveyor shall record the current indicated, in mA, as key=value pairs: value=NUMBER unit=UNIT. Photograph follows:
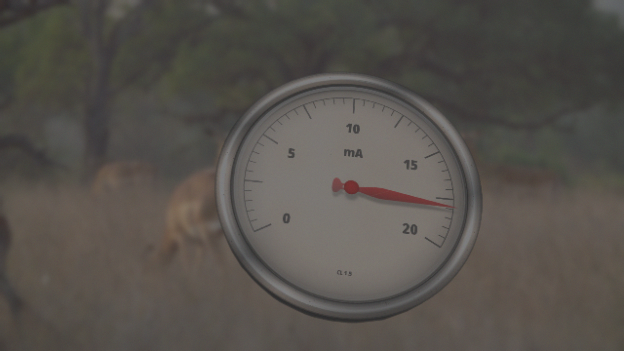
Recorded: value=18 unit=mA
